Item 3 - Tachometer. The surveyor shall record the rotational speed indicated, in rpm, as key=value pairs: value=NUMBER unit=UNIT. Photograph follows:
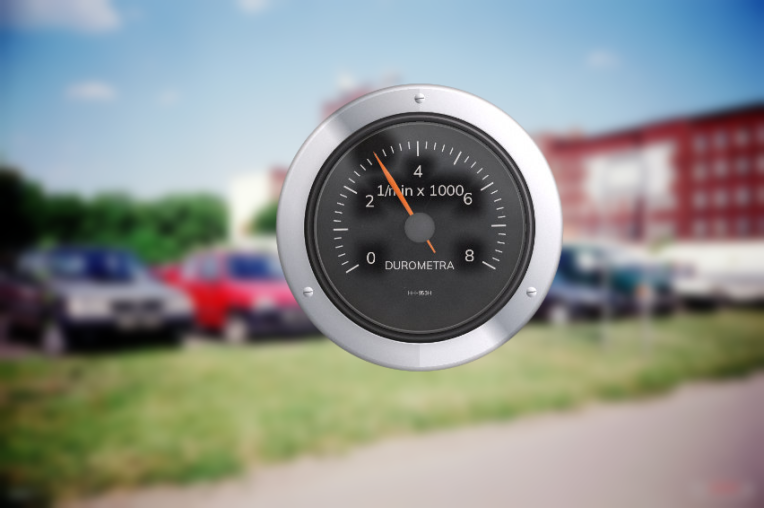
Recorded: value=3000 unit=rpm
